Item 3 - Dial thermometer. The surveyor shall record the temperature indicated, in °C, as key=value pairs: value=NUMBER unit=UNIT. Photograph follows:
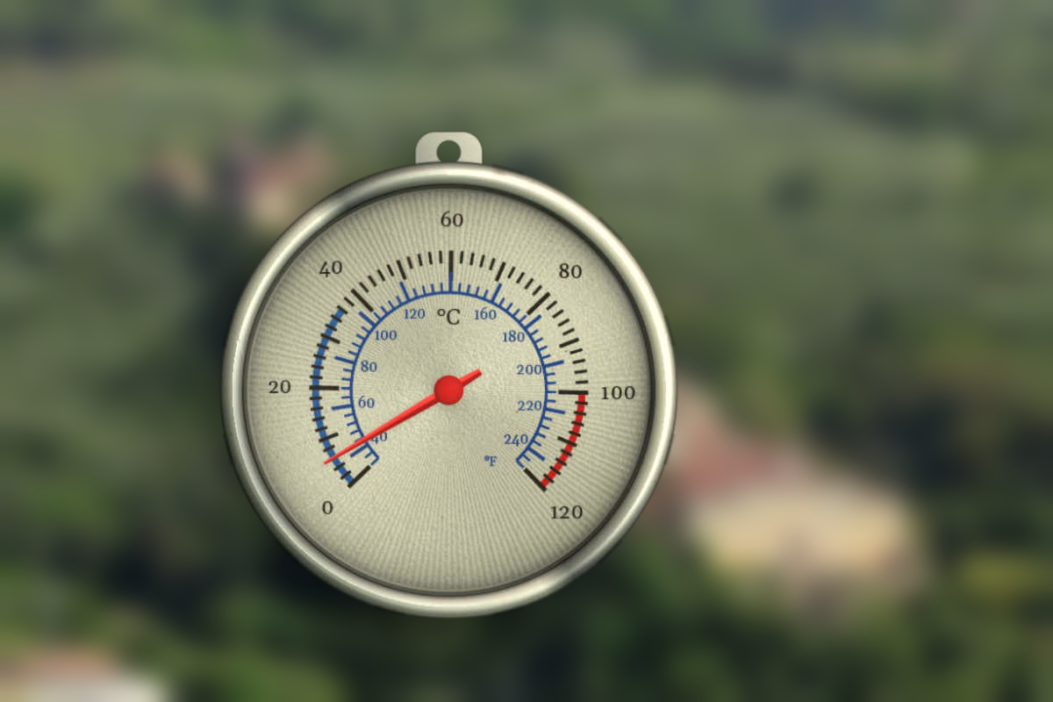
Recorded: value=6 unit=°C
